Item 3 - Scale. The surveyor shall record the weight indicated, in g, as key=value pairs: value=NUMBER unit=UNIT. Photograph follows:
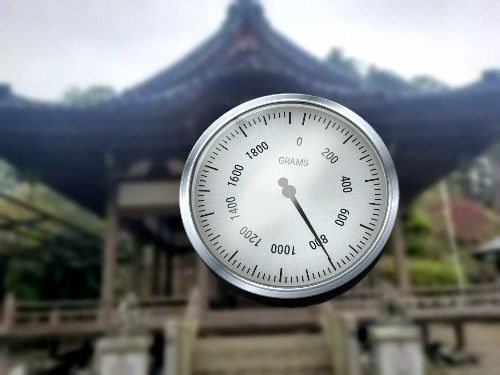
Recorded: value=800 unit=g
